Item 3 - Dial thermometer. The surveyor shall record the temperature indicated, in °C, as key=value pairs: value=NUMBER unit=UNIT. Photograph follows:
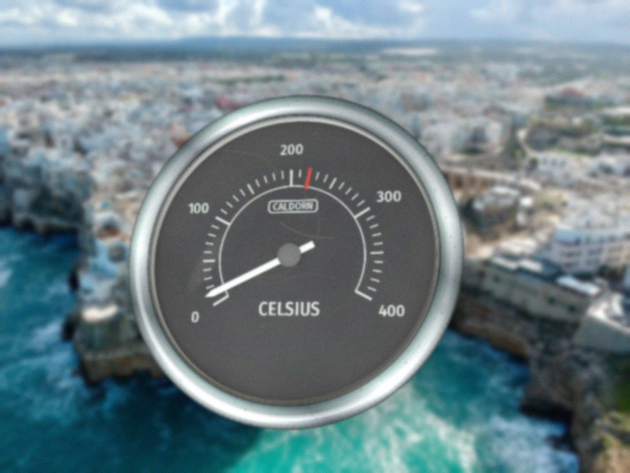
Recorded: value=10 unit=°C
